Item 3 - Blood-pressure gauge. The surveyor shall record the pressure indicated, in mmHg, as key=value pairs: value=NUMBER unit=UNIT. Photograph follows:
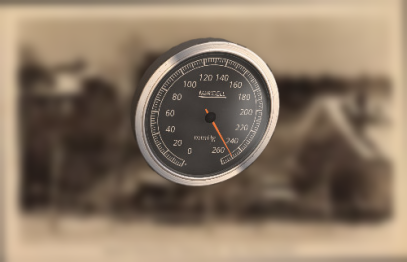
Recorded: value=250 unit=mmHg
